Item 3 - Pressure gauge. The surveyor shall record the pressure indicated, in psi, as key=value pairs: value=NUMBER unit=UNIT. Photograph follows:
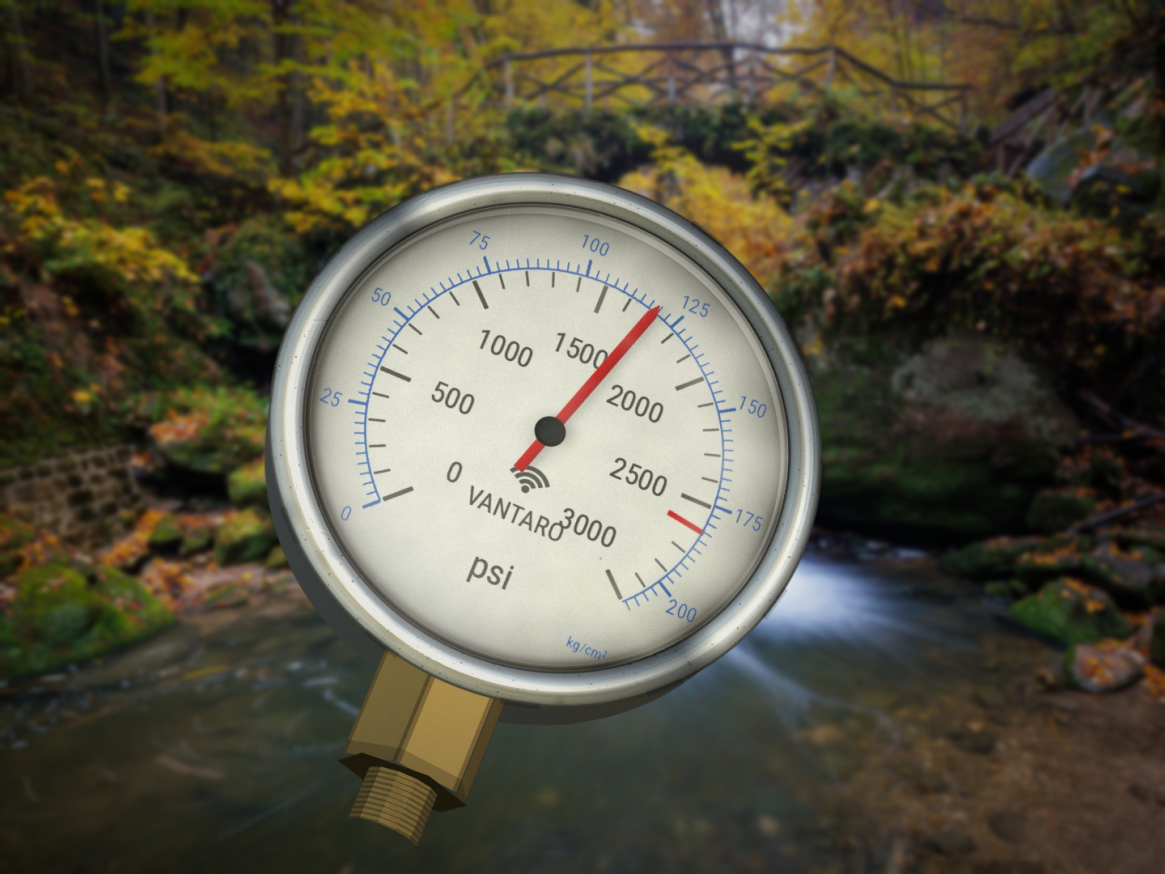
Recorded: value=1700 unit=psi
